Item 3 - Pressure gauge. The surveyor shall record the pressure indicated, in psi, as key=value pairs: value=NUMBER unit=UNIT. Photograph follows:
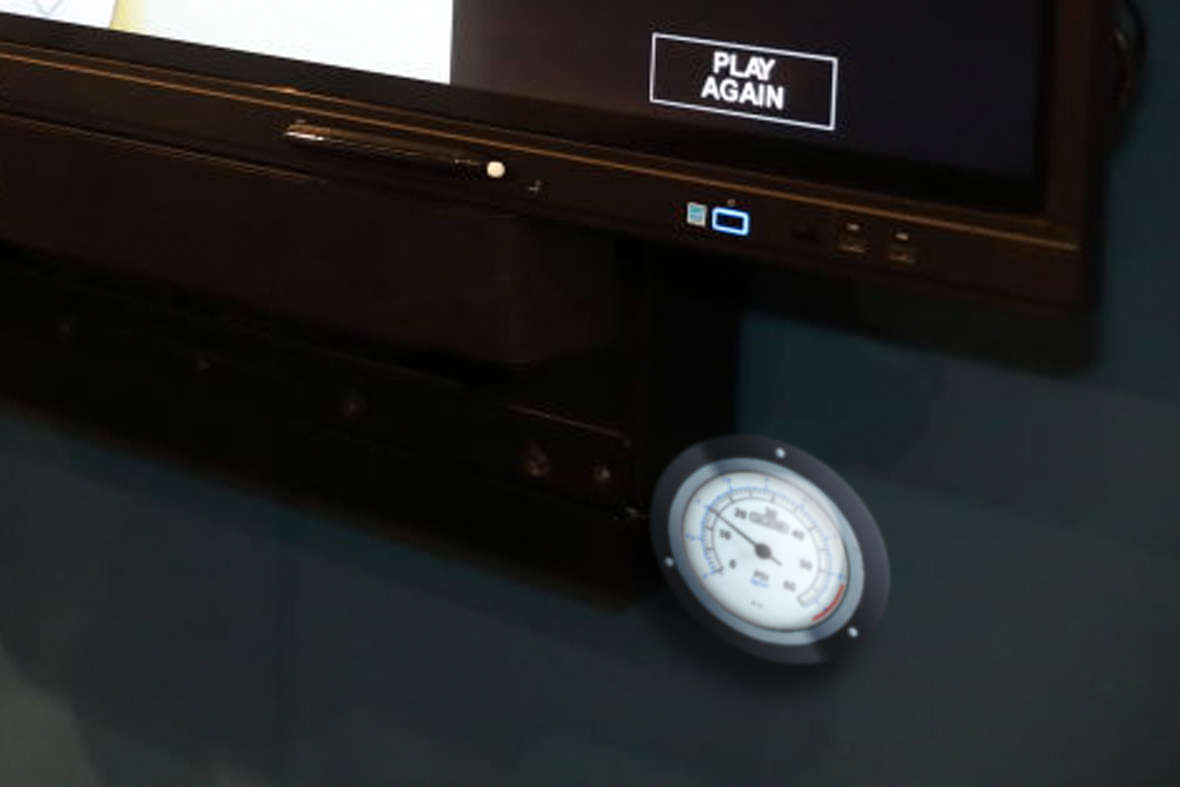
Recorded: value=15 unit=psi
